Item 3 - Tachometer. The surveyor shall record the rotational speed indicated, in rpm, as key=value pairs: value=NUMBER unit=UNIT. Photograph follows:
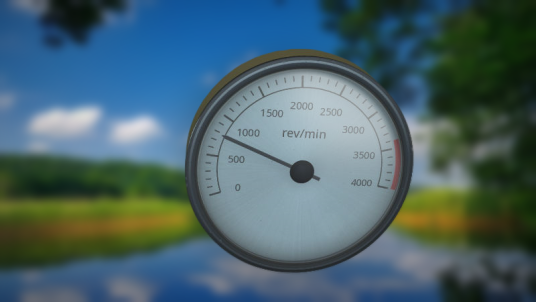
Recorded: value=800 unit=rpm
